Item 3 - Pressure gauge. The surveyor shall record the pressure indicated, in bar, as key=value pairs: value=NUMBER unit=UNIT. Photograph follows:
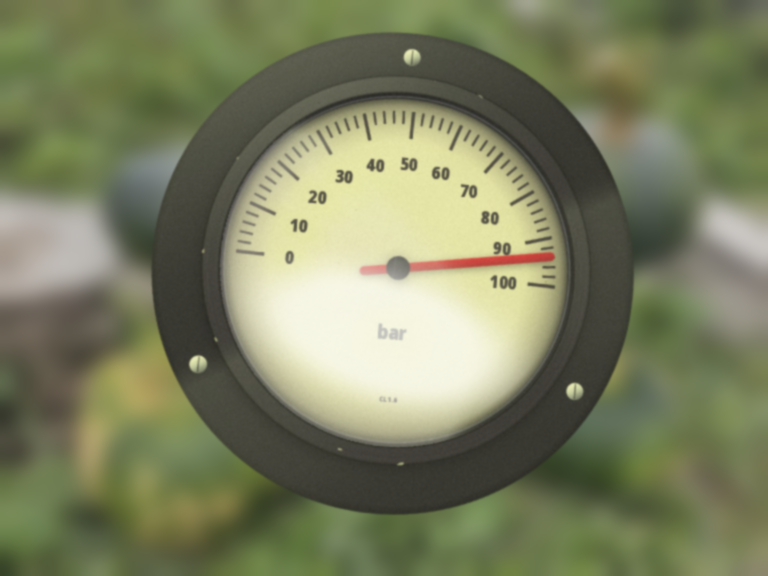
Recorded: value=94 unit=bar
